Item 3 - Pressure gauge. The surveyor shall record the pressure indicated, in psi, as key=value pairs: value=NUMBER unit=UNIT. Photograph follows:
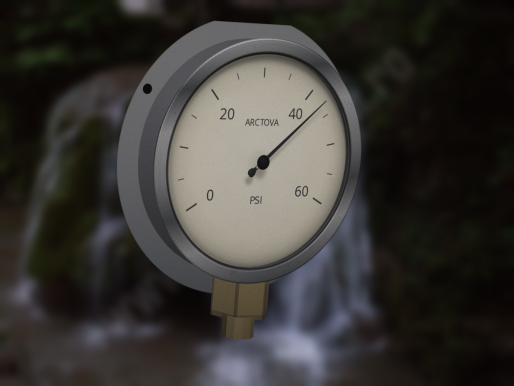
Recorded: value=42.5 unit=psi
